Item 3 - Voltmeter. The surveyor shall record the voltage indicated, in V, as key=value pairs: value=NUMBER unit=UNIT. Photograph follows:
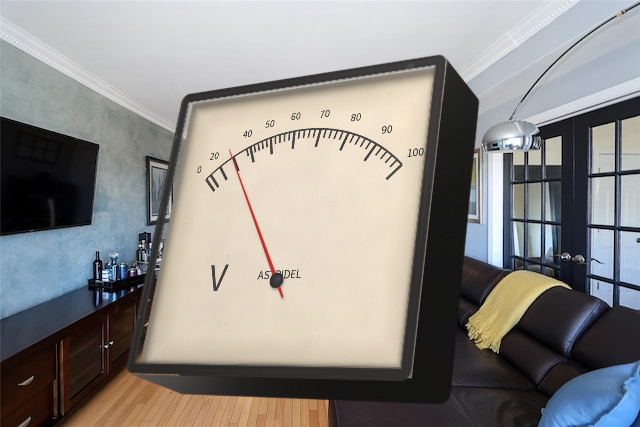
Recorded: value=30 unit=V
